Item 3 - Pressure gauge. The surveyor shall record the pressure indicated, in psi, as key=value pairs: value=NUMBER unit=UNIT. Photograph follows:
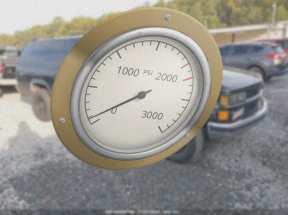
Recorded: value=100 unit=psi
